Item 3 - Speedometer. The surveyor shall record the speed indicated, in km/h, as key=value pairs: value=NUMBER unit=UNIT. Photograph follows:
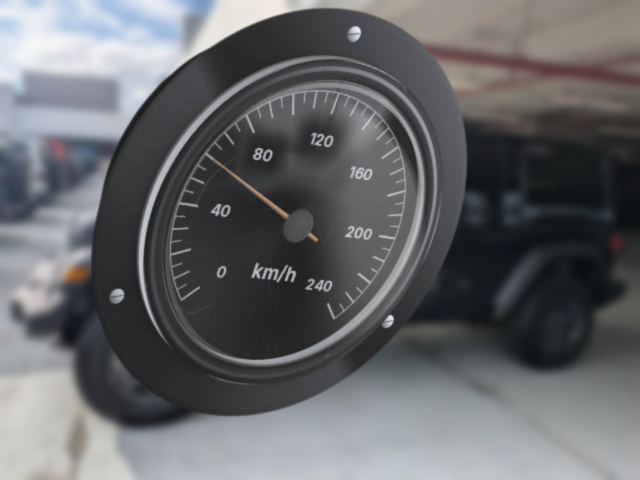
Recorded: value=60 unit=km/h
